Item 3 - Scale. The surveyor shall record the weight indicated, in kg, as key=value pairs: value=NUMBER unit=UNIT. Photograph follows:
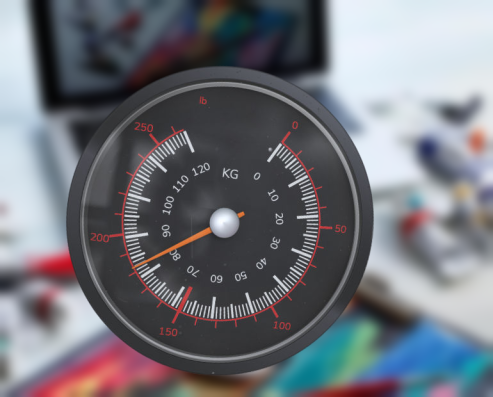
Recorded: value=83 unit=kg
